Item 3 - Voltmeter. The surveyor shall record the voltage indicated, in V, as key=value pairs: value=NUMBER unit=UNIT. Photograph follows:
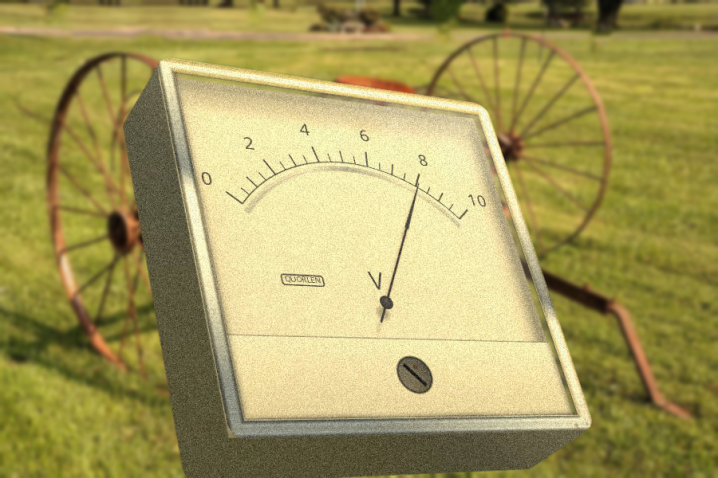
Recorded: value=8 unit=V
